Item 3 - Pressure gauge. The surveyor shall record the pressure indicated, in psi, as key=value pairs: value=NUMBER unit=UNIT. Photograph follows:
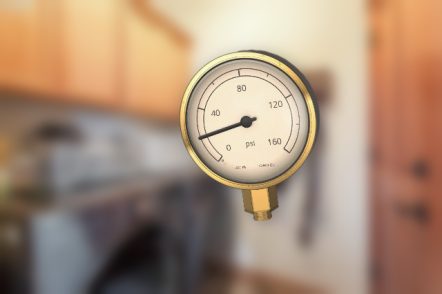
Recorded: value=20 unit=psi
